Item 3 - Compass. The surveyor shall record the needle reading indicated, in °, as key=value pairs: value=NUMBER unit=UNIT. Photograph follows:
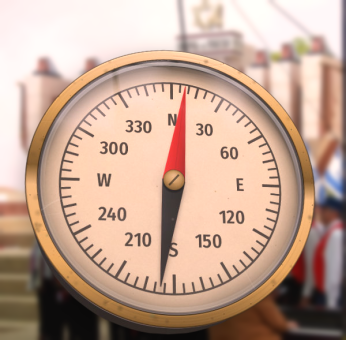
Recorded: value=7.5 unit=°
